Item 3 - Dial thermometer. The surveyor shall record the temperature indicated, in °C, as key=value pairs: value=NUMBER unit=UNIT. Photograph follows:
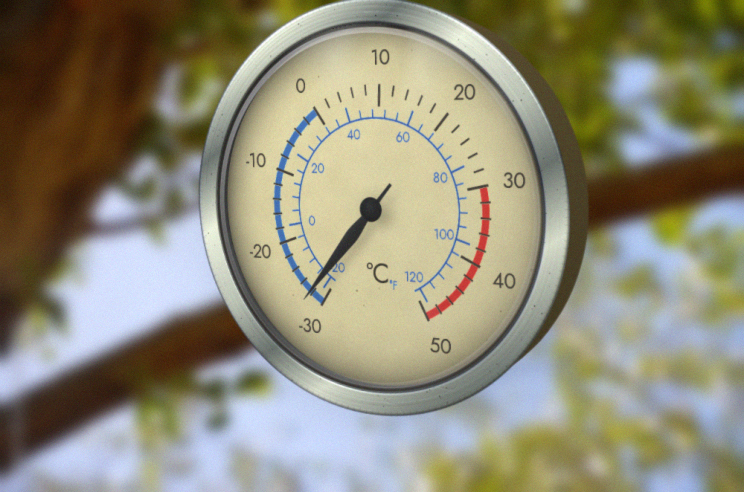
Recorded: value=-28 unit=°C
